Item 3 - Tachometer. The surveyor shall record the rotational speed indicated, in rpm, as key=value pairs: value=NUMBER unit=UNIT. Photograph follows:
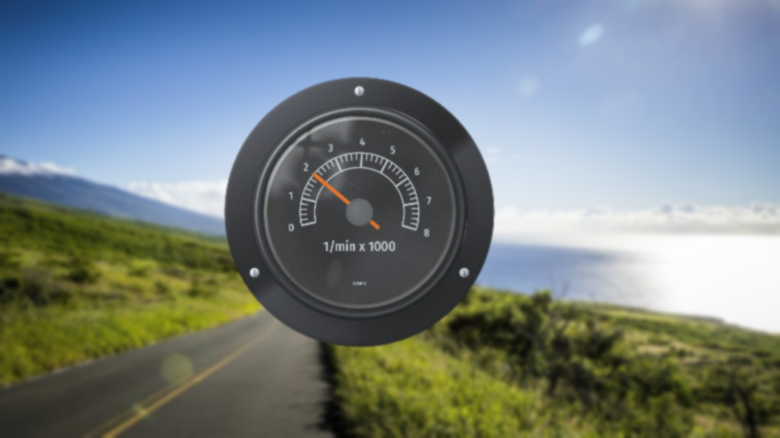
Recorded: value=2000 unit=rpm
